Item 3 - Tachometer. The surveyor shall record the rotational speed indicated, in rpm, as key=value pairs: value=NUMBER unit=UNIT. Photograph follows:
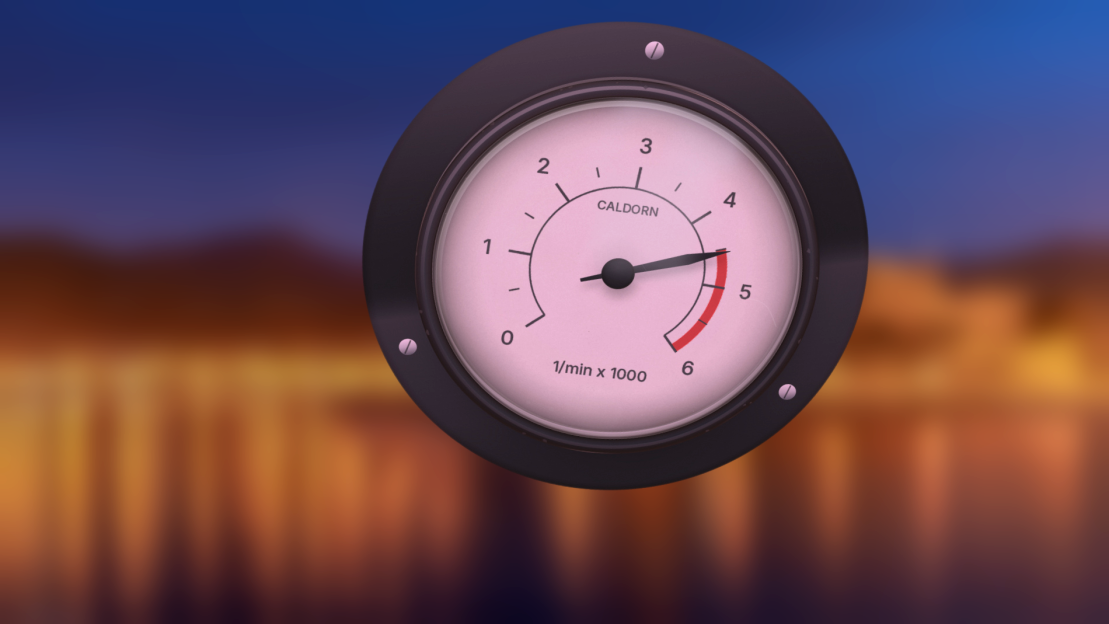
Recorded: value=4500 unit=rpm
